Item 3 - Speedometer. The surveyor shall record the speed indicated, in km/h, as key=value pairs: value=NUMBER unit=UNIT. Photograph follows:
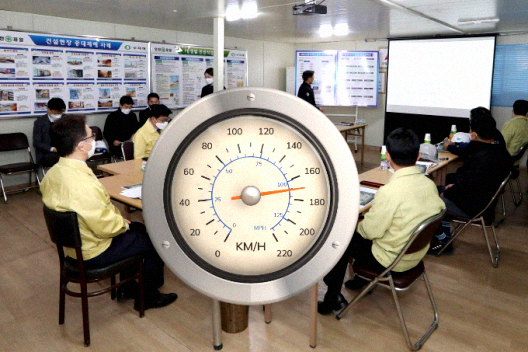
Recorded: value=170 unit=km/h
